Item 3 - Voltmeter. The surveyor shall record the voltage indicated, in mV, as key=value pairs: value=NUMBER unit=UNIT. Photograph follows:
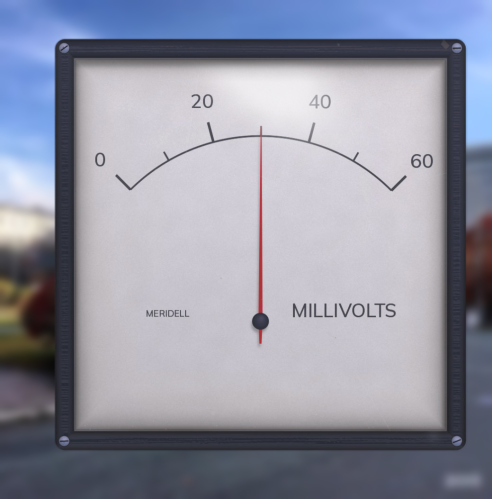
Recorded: value=30 unit=mV
